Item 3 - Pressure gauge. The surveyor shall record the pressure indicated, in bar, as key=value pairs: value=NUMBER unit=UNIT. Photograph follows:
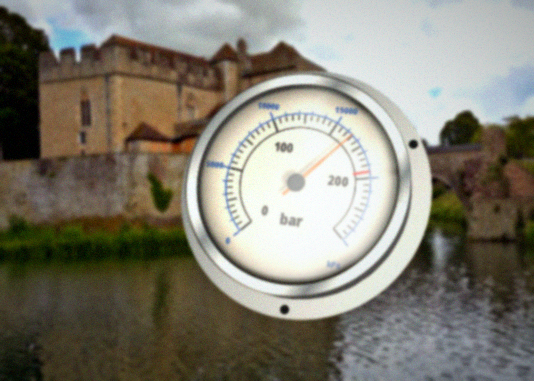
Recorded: value=165 unit=bar
